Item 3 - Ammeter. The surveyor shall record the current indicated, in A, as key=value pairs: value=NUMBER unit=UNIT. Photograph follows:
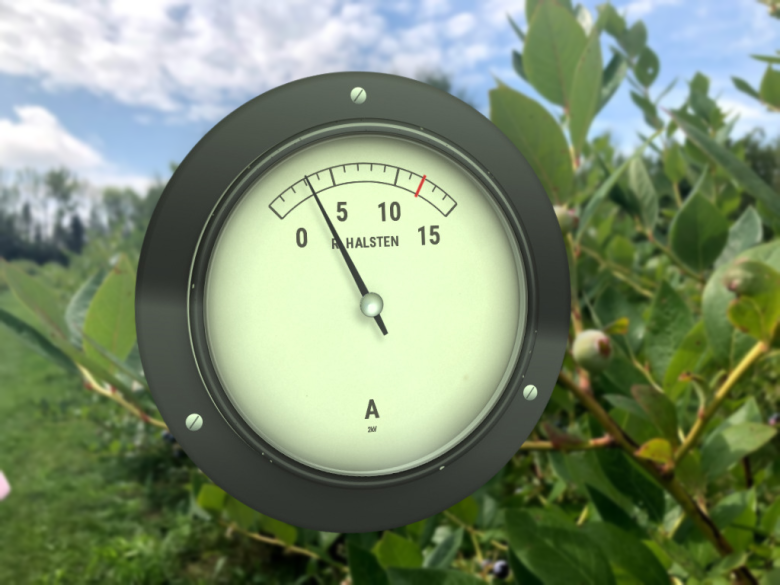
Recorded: value=3 unit=A
